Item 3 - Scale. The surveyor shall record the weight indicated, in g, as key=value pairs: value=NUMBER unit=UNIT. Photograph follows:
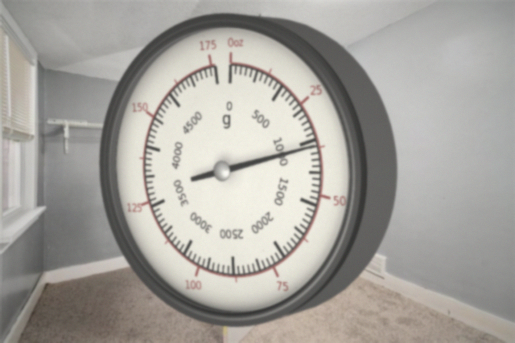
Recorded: value=1050 unit=g
